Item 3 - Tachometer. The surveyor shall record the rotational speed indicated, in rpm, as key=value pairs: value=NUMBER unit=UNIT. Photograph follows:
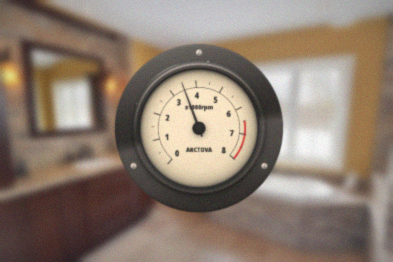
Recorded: value=3500 unit=rpm
